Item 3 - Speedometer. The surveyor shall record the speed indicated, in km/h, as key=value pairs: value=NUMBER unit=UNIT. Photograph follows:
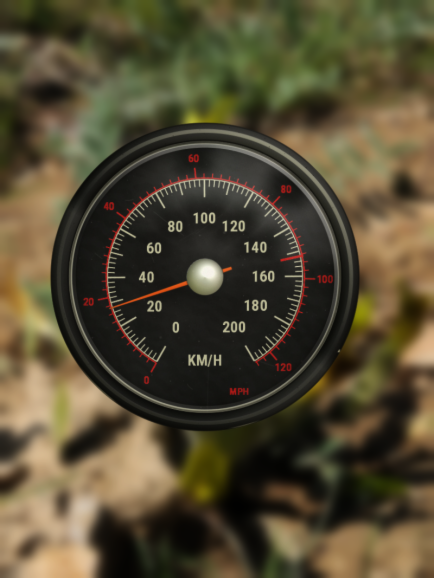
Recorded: value=28 unit=km/h
